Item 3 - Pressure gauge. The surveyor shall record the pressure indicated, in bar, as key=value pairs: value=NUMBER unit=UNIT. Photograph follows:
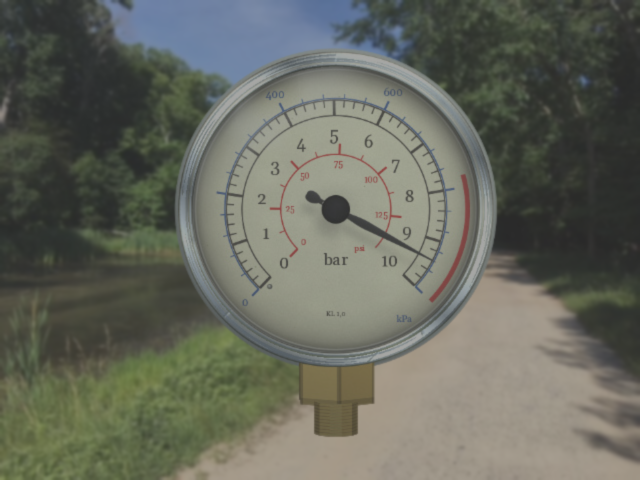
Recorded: value=9.4 unit=bar
